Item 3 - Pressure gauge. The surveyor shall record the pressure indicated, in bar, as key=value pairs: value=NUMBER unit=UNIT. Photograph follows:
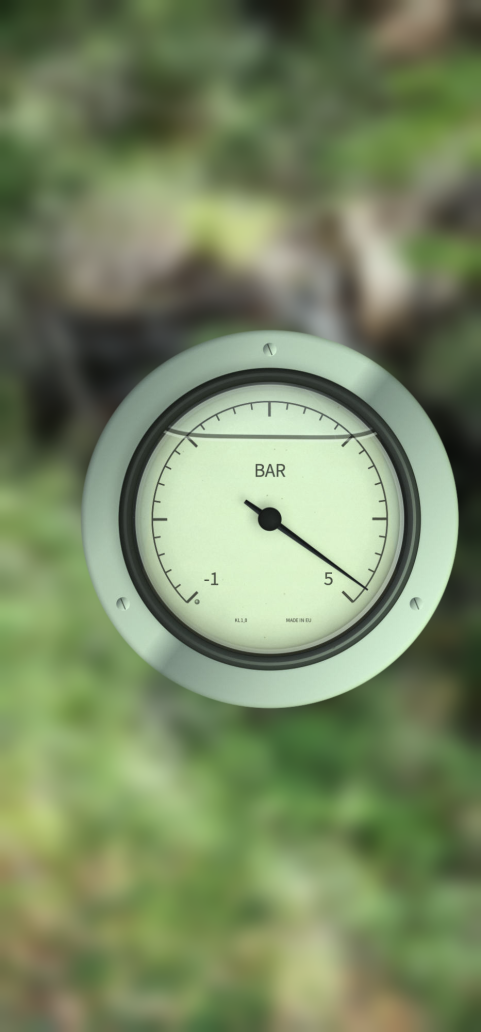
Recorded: value=4.8 unit=bar
